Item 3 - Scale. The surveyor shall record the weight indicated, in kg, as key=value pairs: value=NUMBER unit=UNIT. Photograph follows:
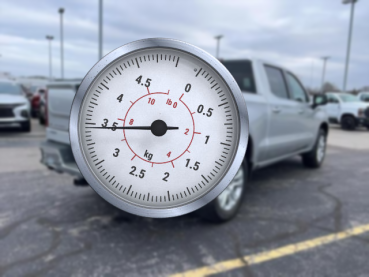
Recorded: value=3.45 unit=kg
